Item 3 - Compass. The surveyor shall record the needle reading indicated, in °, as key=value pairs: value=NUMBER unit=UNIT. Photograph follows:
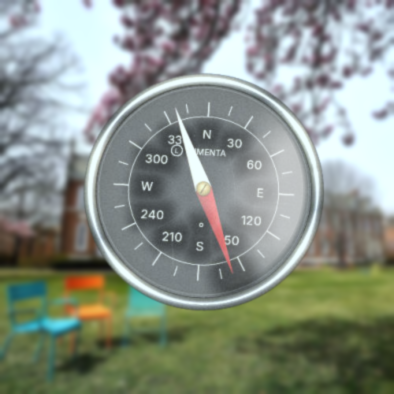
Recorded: value=157.5 unit=°
